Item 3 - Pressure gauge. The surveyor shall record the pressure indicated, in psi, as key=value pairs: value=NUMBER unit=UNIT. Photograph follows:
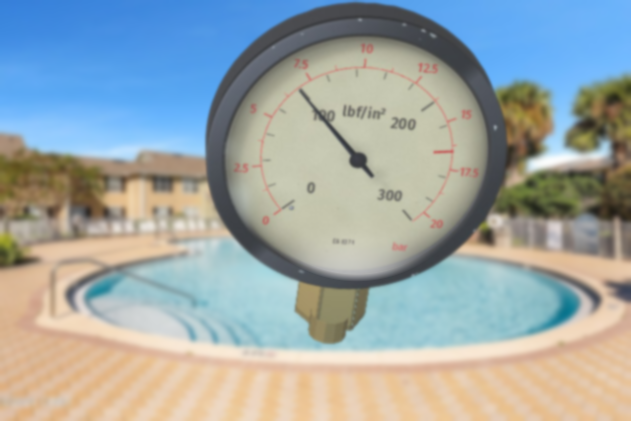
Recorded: value=100 unit=psi
